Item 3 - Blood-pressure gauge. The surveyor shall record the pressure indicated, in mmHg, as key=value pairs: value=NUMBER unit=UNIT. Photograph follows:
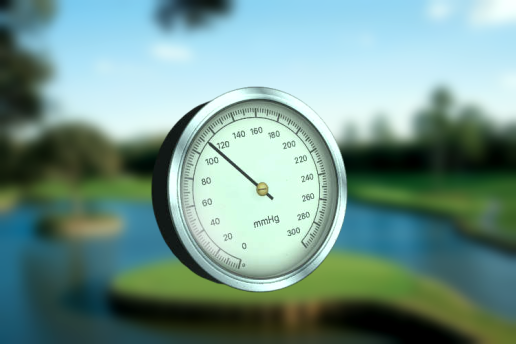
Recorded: value=110 unit=mmHg
